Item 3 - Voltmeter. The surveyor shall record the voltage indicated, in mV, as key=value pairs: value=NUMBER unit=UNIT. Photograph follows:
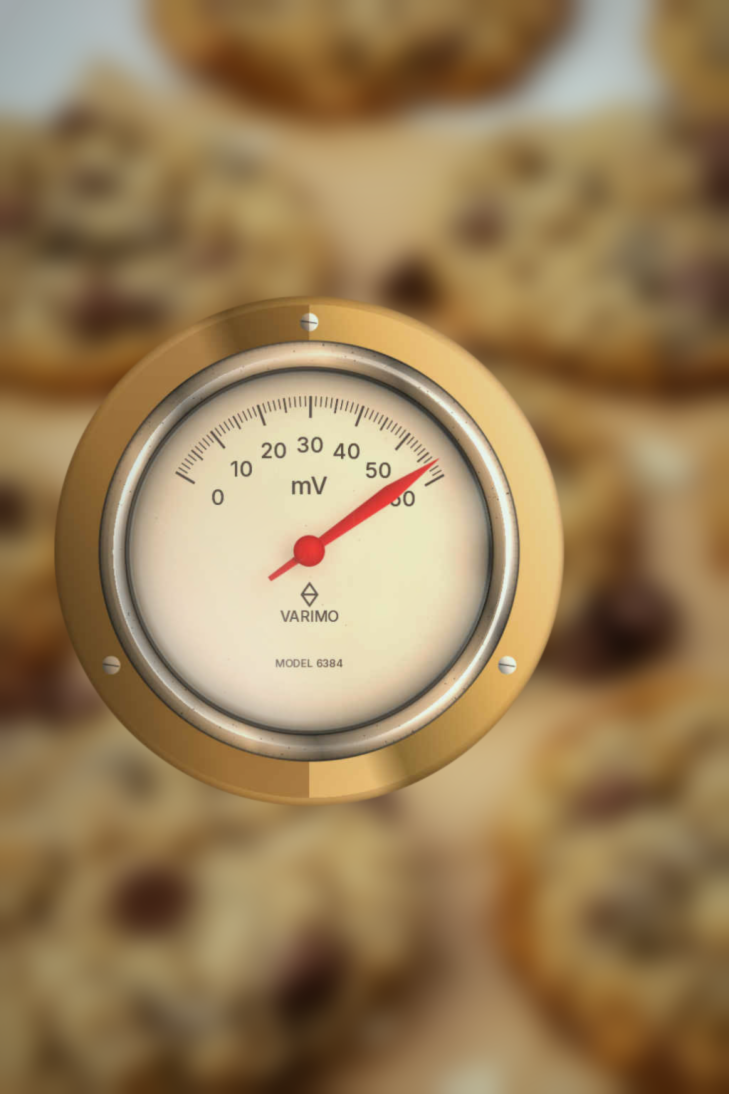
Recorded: value=57 unit=mV
